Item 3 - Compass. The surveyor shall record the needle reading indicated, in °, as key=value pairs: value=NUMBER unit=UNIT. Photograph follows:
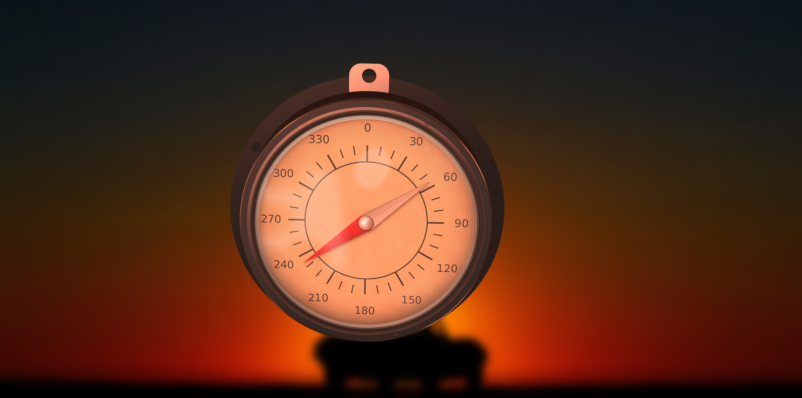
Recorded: value=235 unit=°
